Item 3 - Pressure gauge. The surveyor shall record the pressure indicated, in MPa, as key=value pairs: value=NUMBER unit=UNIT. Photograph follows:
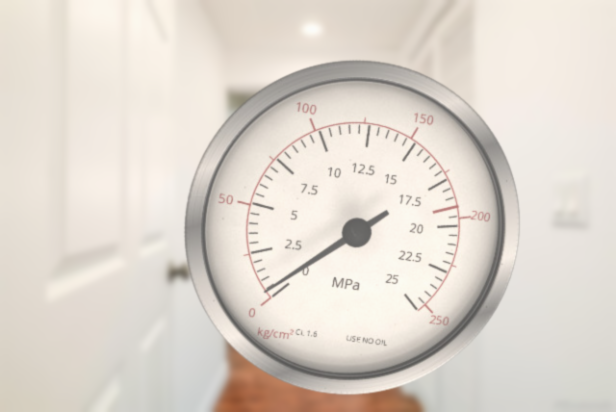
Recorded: value=0.5 unit=MPa
